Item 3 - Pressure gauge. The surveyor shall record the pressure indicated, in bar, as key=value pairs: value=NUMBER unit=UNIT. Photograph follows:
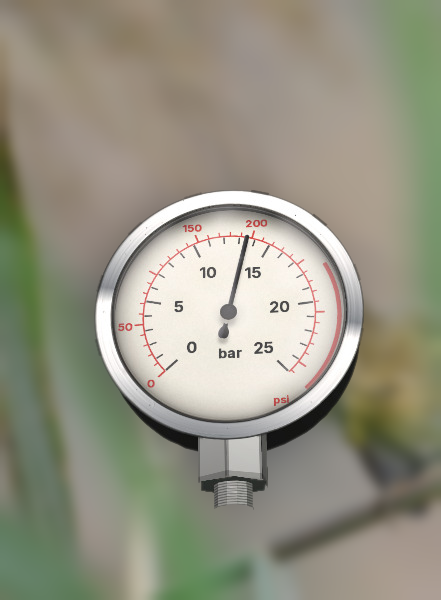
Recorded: value=13.5 unit=bar
